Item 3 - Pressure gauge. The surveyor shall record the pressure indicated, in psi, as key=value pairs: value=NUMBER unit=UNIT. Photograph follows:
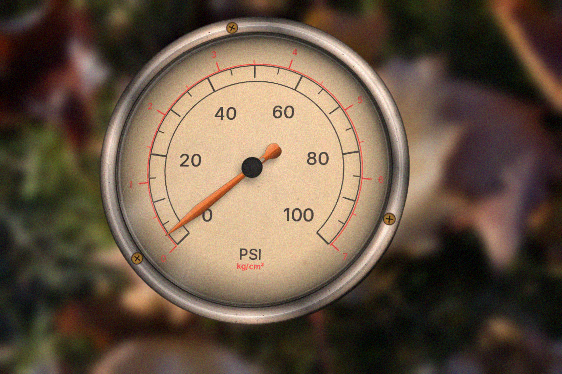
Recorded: value=2.5 unit=psi
